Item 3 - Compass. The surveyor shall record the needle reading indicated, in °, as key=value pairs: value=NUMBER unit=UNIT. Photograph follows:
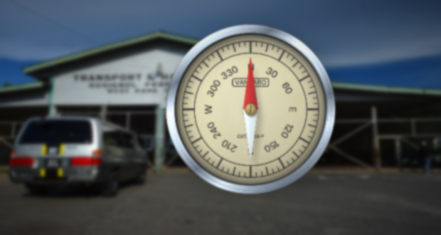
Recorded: value=0 unit=°
